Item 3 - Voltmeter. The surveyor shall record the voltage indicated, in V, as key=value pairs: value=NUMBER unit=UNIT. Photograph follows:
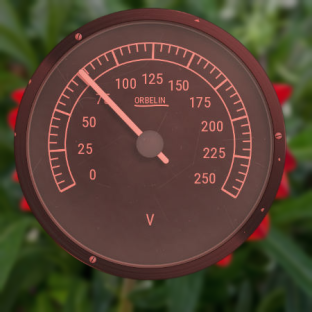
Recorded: value=77.5 unit=V
